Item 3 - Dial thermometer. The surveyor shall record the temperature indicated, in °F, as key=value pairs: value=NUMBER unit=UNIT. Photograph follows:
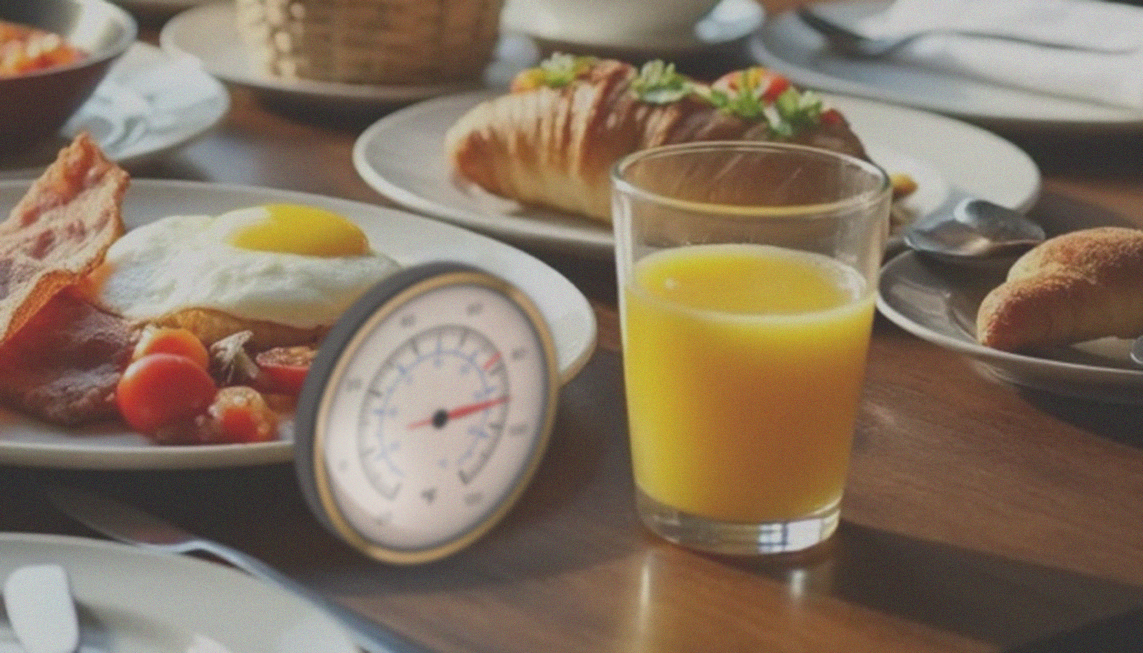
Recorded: value=90 unit=°F
